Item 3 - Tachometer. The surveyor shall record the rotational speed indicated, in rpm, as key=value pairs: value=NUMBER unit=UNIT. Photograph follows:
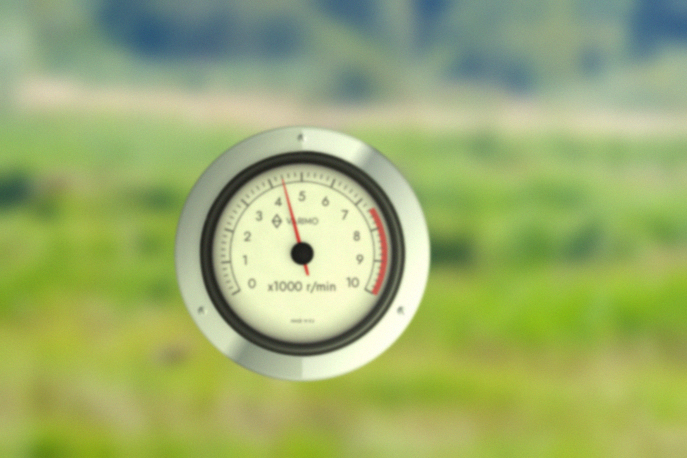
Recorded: value=4400 unit=rpm
